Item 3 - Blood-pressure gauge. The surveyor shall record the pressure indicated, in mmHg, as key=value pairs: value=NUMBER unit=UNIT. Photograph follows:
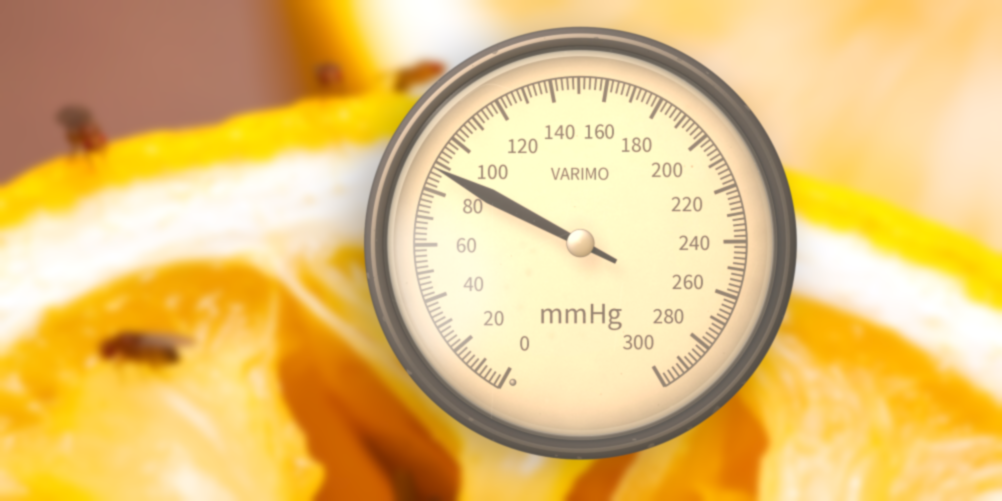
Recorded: value=88 unit=mmHg
